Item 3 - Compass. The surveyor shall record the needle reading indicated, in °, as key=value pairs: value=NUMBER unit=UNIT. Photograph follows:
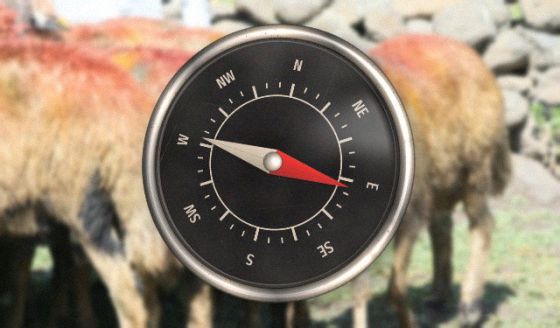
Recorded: value=95 unit=°
